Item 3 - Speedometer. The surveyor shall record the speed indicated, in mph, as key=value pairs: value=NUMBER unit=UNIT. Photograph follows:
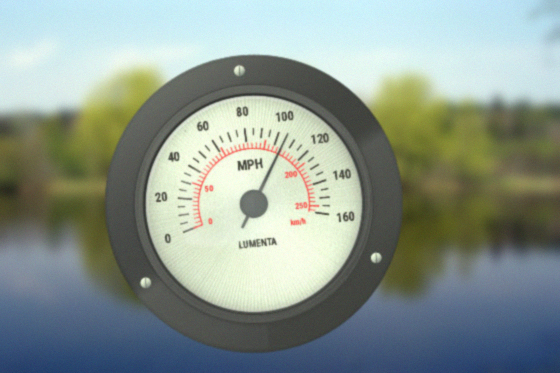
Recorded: value=105 unit=mph
